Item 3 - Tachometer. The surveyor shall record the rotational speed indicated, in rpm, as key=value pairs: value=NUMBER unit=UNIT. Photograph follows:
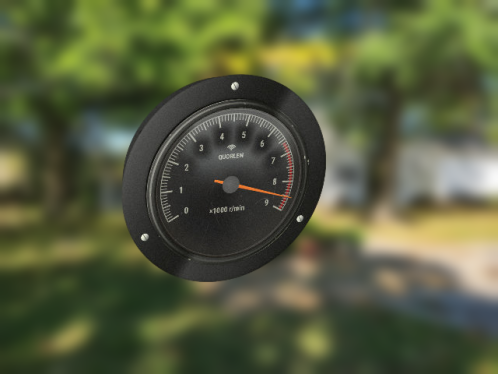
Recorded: value=8500 unit=rpm
